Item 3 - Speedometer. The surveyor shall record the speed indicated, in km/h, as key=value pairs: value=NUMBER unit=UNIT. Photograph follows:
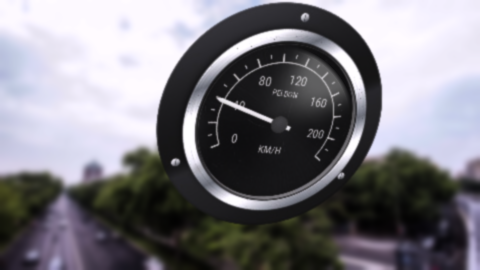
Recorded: value=40 unit=km/h
